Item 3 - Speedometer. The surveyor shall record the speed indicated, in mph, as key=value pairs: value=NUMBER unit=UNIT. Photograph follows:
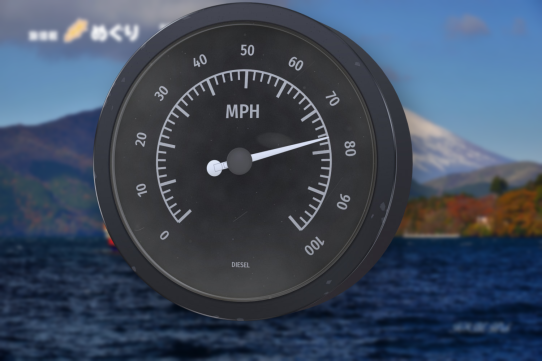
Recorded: value=77 unit=mph
